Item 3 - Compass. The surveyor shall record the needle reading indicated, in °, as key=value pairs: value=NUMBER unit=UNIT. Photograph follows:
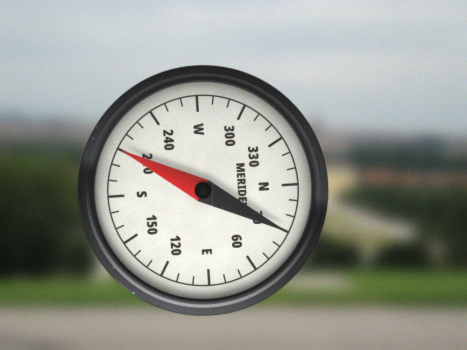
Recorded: value=210 unit=°
